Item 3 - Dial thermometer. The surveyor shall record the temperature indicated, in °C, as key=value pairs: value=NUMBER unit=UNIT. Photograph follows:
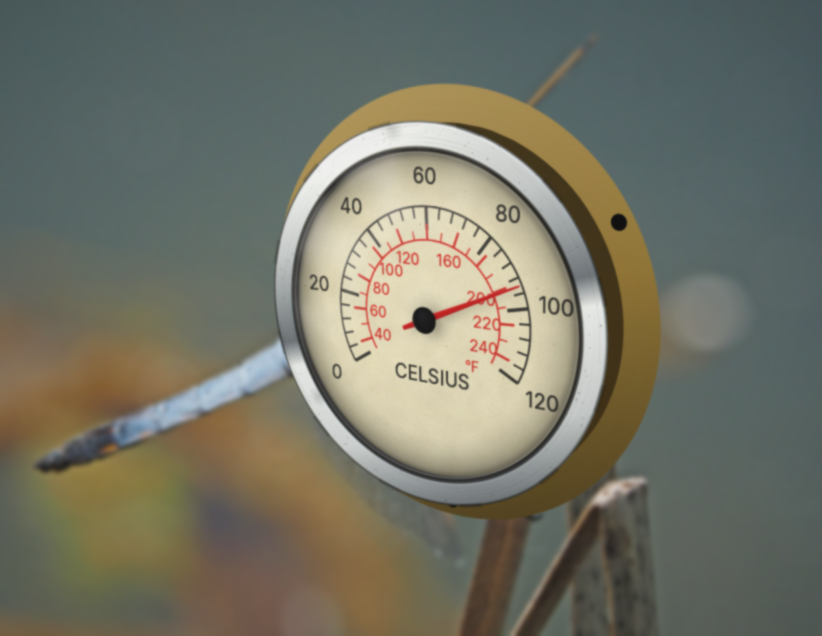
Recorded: value=94 unit=°C
